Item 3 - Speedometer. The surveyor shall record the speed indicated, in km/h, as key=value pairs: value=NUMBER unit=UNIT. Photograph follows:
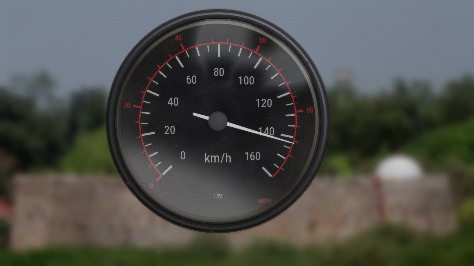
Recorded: value=142.5 unit=km/h
